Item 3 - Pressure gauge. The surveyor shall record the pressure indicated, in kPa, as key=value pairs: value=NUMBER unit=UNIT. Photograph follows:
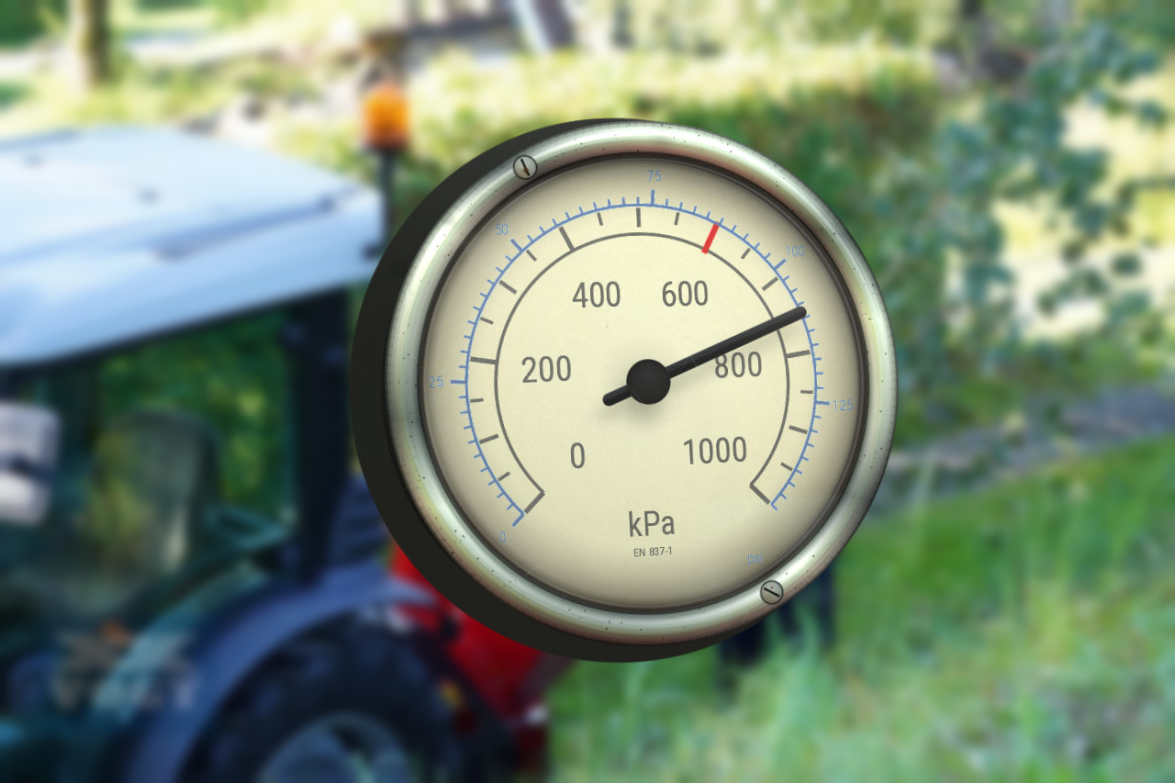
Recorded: value=750 unit=kPa
